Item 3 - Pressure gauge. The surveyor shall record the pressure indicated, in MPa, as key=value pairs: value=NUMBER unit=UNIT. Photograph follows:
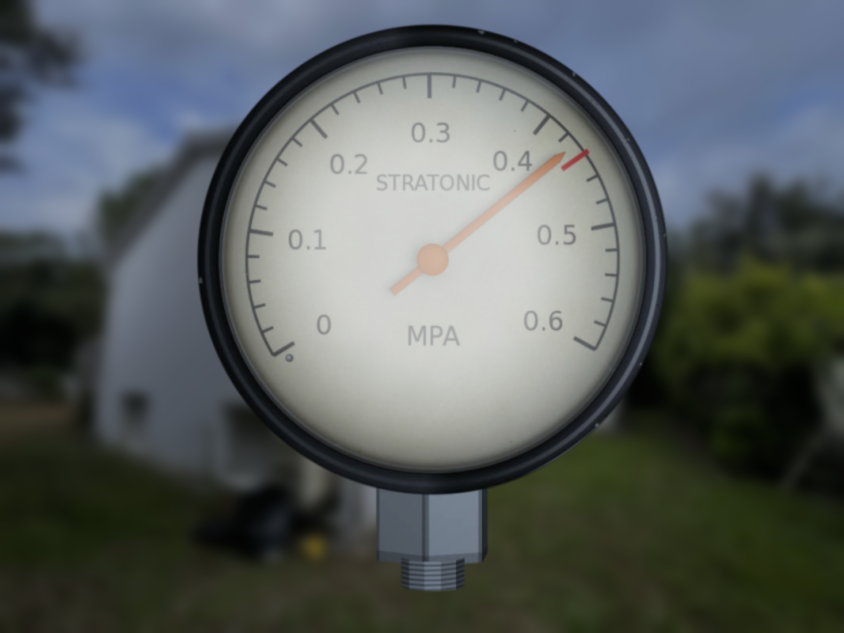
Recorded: value=0.43 unit=MPa
